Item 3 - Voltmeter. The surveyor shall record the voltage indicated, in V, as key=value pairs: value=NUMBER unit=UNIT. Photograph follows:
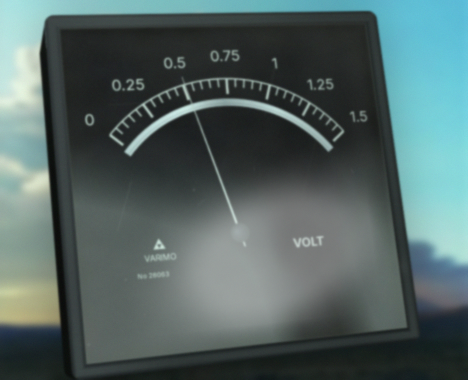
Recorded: value=0.5 unit=V
